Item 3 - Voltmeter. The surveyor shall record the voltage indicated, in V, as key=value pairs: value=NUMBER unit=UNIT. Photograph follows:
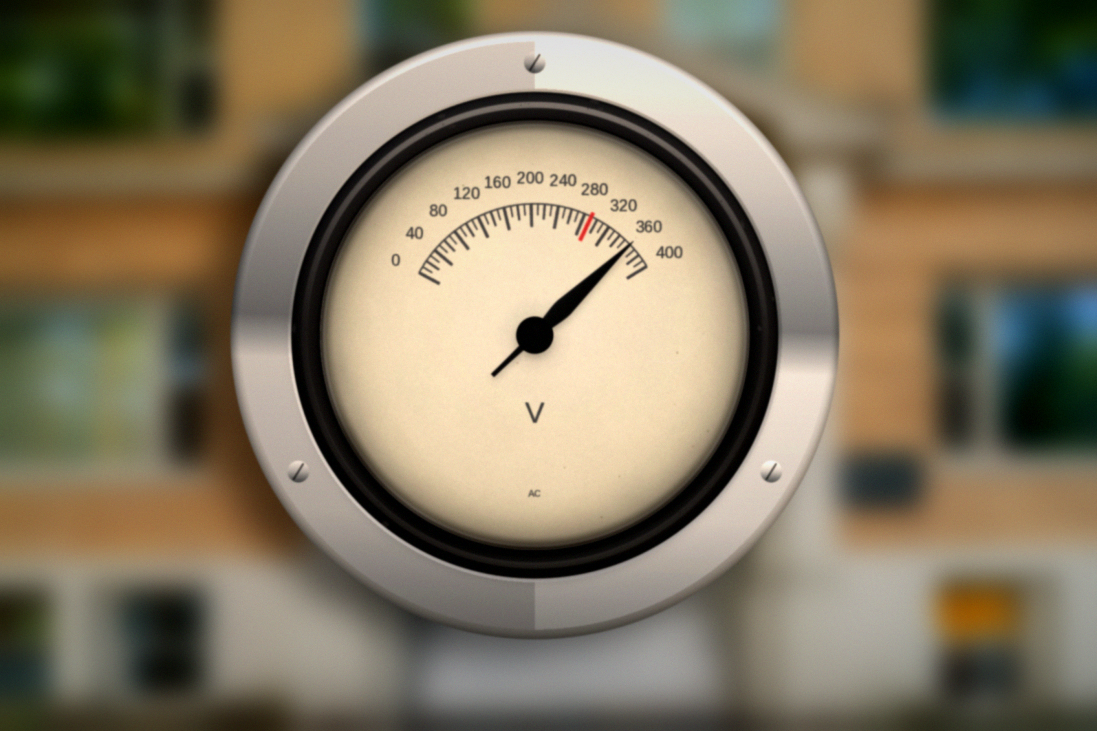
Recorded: value=360 unit=V
